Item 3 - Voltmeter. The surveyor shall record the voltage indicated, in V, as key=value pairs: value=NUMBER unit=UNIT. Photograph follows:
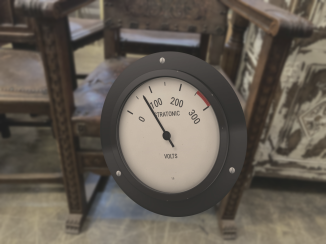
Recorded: value=75 unit=V
